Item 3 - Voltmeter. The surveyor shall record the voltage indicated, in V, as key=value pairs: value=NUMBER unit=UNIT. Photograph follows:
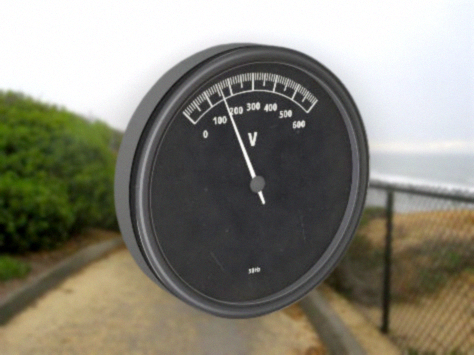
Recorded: value=150 unit=V
